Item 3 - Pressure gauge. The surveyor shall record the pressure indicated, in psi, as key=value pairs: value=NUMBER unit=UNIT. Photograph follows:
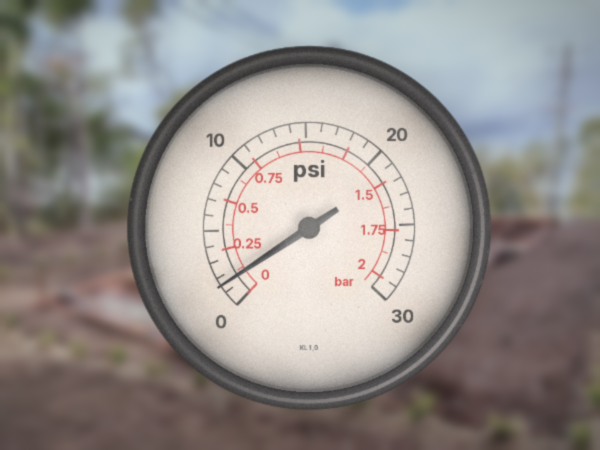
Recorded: value=1.5 unit=psi
